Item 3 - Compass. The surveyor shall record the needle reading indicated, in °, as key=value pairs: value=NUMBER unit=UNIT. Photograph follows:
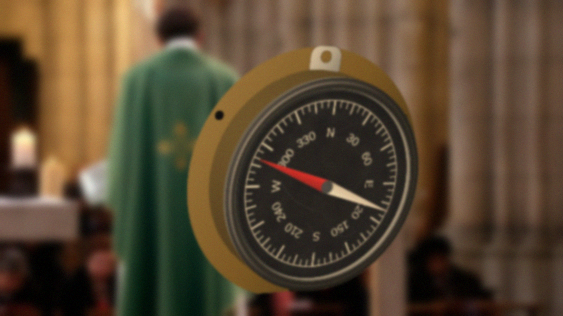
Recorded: value=290 unit=°
